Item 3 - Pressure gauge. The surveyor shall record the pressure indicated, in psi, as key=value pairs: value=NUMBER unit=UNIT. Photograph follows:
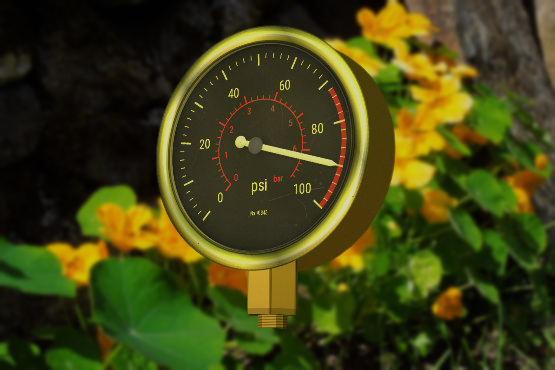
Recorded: value=90 unit=psi
